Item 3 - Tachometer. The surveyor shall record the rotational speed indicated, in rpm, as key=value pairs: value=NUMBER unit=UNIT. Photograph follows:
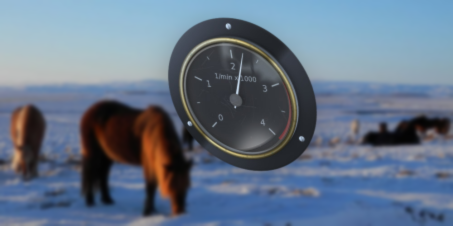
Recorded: value=2250 unit=rpm
